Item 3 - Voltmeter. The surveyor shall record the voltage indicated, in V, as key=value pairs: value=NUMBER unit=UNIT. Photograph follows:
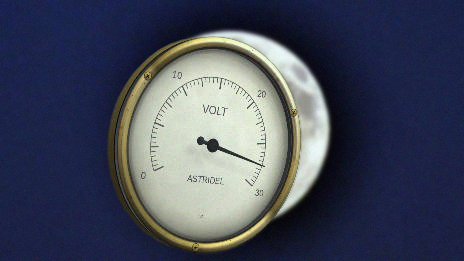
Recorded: value=27.5 unit=V
